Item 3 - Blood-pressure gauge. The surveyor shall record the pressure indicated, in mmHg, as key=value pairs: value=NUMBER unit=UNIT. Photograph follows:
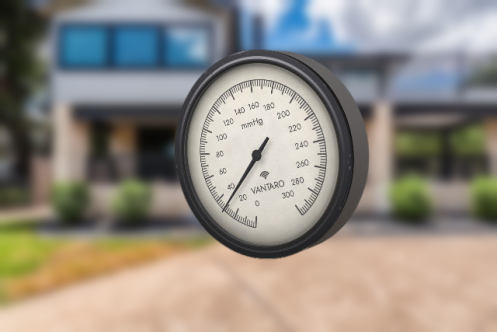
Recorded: value=30 unit=mmHg
